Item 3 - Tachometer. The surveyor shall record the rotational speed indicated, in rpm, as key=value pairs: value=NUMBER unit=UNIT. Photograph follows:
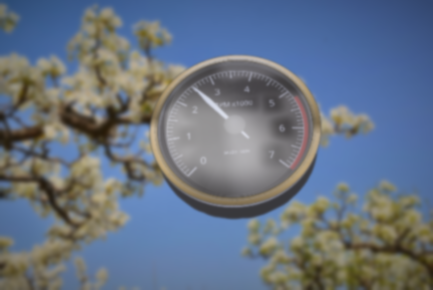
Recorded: value=2500 unit=rpm
